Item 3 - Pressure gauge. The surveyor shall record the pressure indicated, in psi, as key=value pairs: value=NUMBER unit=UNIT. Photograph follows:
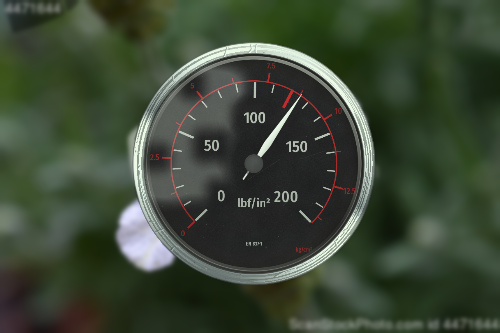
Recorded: value=125 unit=psi
